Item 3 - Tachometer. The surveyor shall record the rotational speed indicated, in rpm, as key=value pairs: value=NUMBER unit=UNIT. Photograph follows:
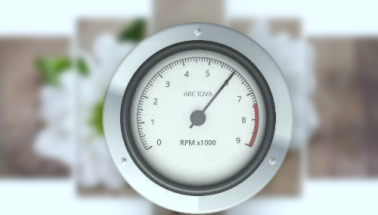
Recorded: value=6000 unit=rpm
